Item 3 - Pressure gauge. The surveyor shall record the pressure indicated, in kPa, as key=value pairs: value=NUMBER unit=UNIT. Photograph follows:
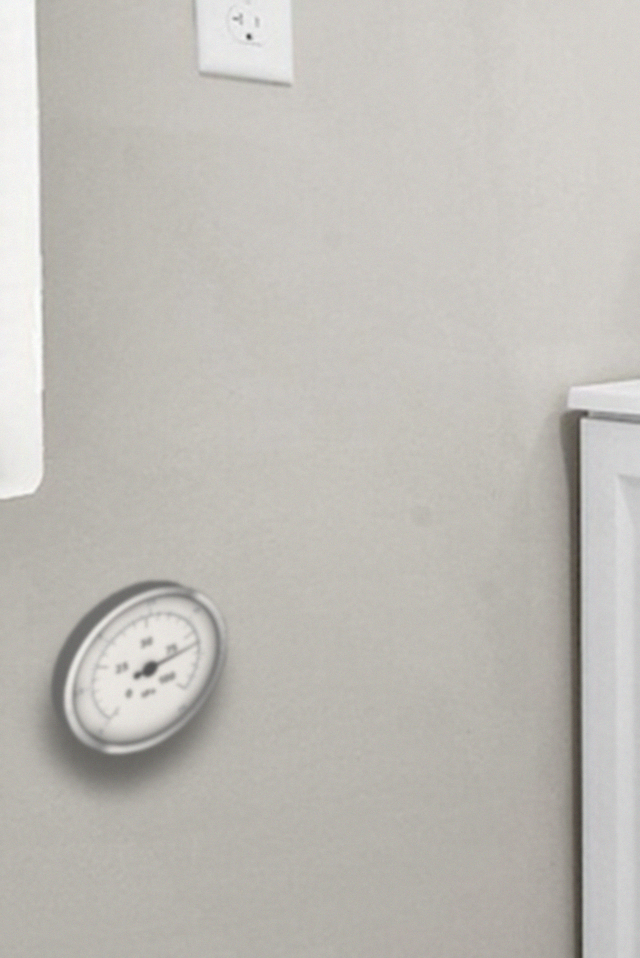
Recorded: value=80 unit=kPa
